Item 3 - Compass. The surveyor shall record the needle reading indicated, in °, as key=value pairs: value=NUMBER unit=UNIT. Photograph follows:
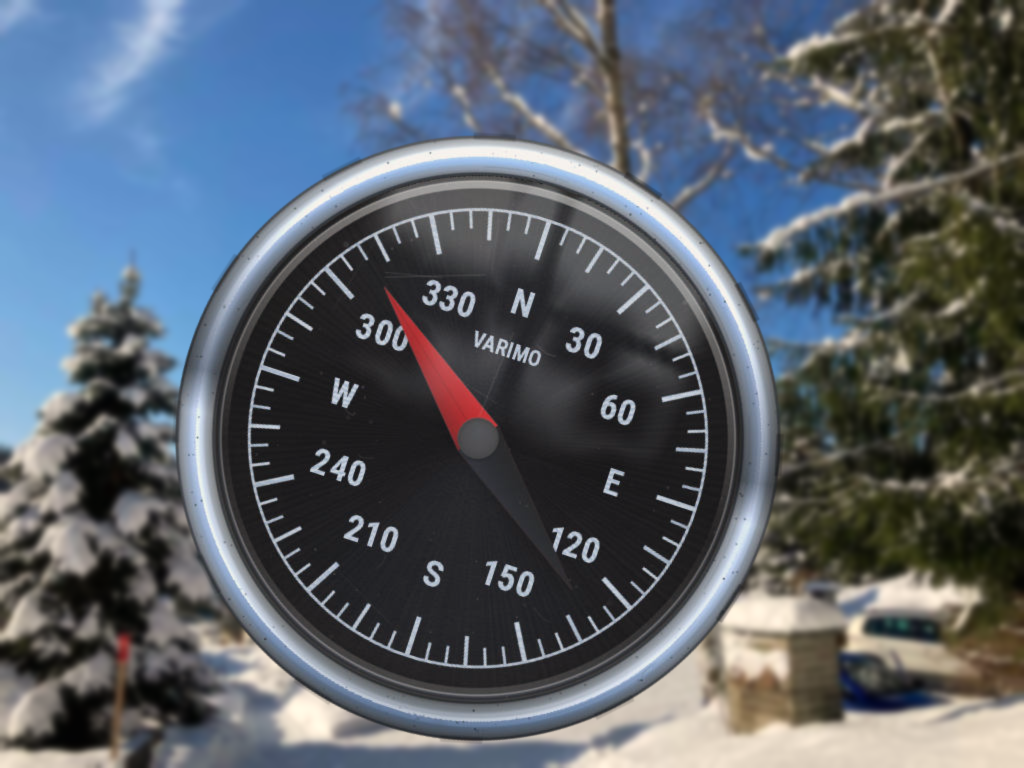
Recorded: value=310 unit=°
